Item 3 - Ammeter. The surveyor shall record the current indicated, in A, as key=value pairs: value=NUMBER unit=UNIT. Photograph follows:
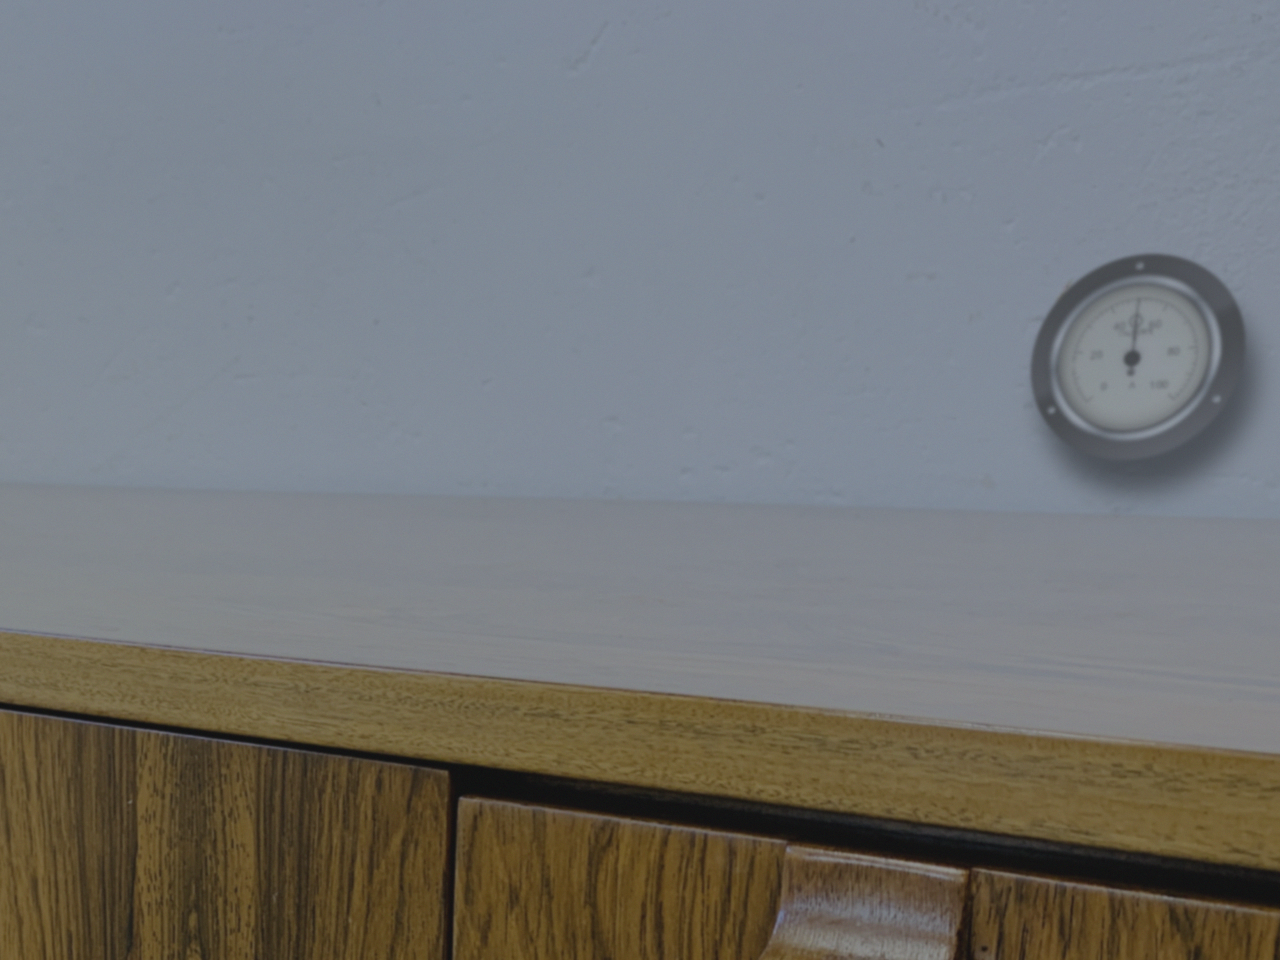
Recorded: value=50 unit=A
